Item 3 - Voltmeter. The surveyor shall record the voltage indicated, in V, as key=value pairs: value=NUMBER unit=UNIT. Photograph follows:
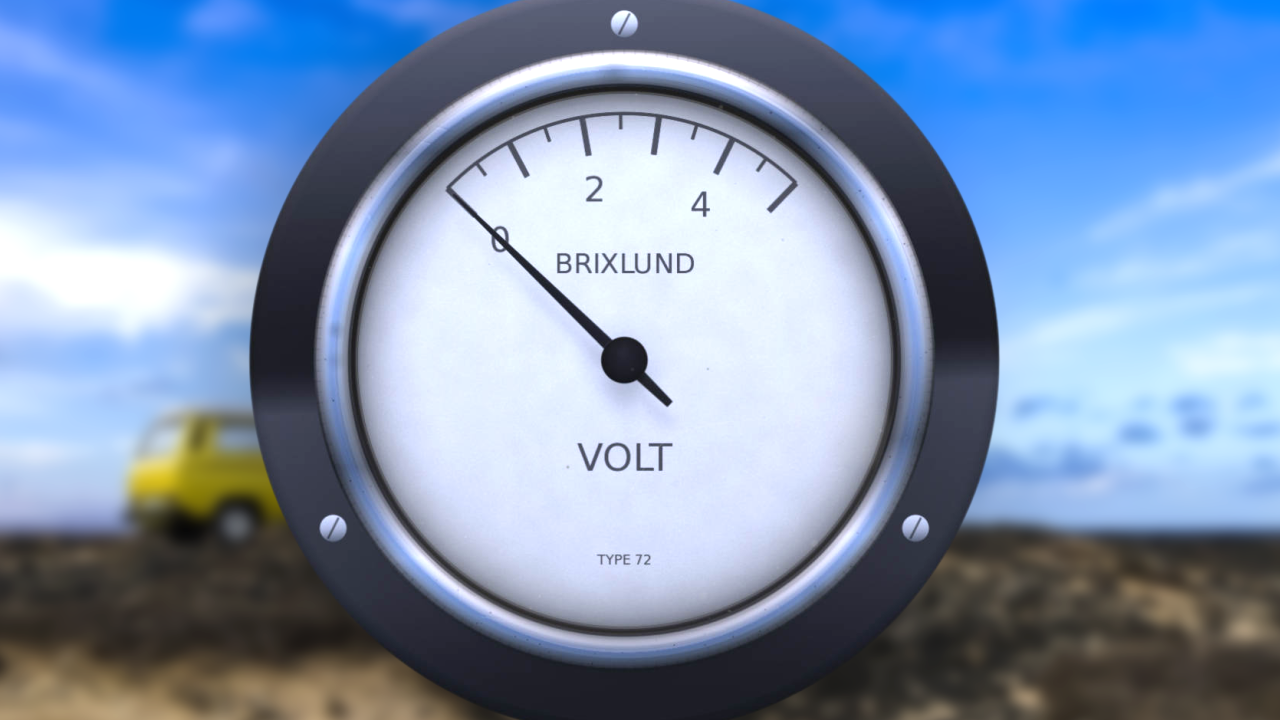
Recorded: value=0 unit=V
